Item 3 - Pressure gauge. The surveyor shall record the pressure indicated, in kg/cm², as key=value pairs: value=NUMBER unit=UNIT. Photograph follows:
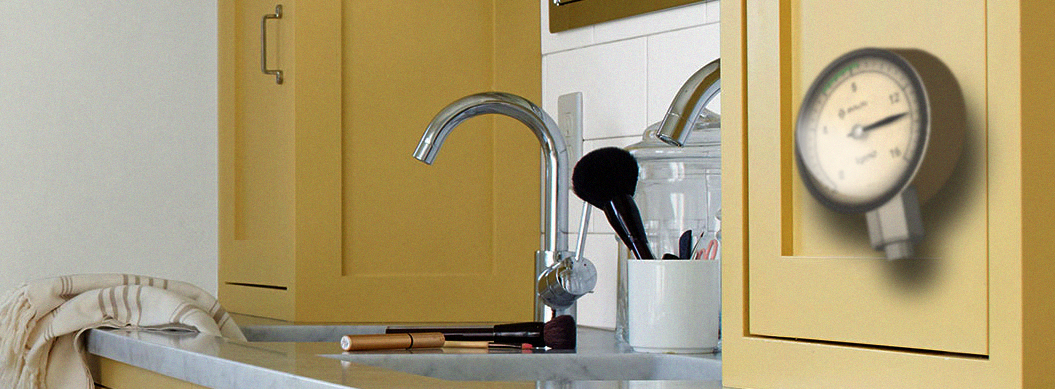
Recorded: value=13.5 unit=kg/cm²
